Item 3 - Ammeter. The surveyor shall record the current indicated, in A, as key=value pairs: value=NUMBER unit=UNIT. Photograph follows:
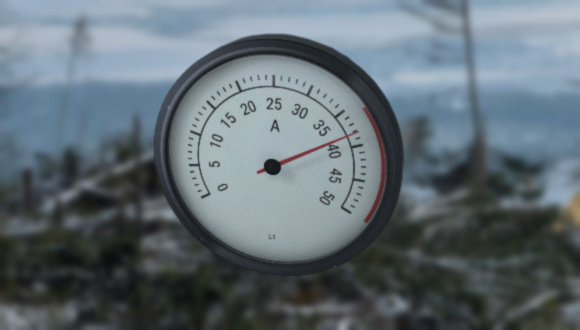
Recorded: value=38 unit=A
